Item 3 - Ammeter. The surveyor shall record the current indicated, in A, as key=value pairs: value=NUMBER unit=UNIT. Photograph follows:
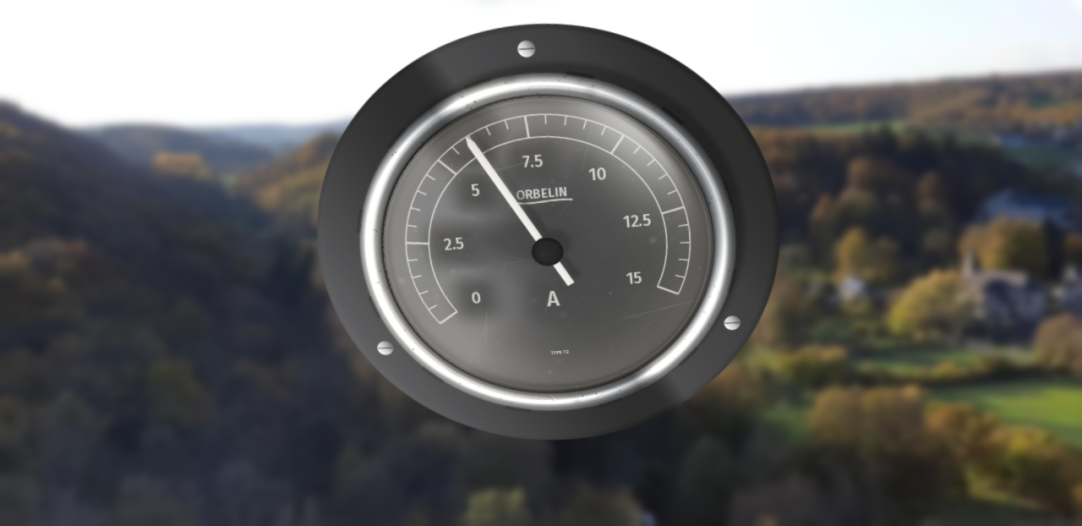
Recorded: value=6 unit=A
